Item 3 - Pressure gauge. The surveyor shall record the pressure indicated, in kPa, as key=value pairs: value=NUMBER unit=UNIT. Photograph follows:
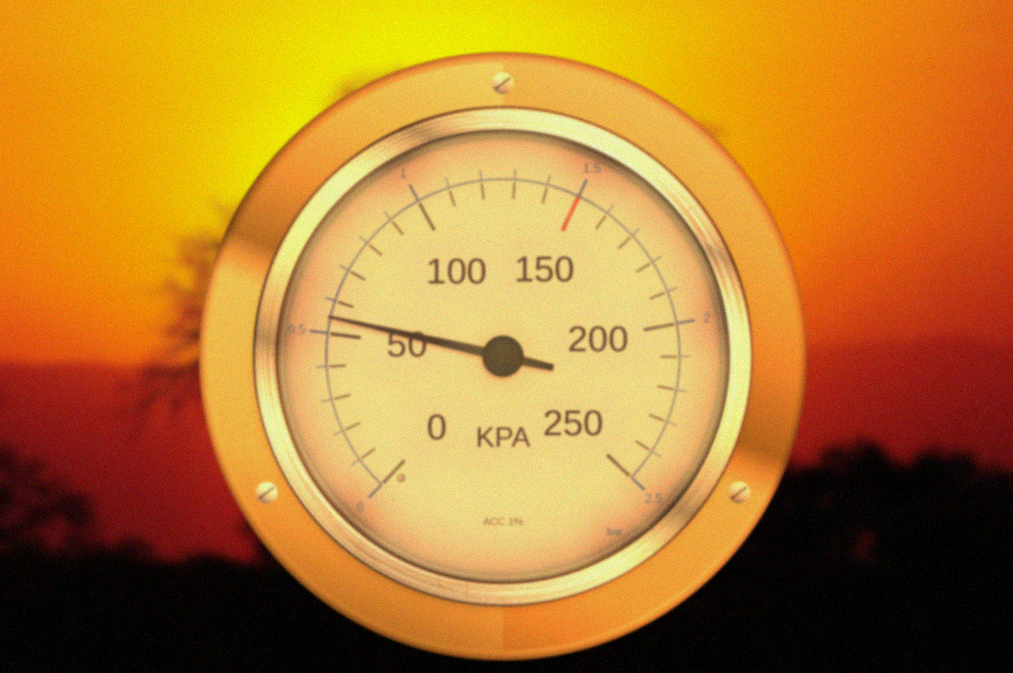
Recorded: value=55 unit=kPa
